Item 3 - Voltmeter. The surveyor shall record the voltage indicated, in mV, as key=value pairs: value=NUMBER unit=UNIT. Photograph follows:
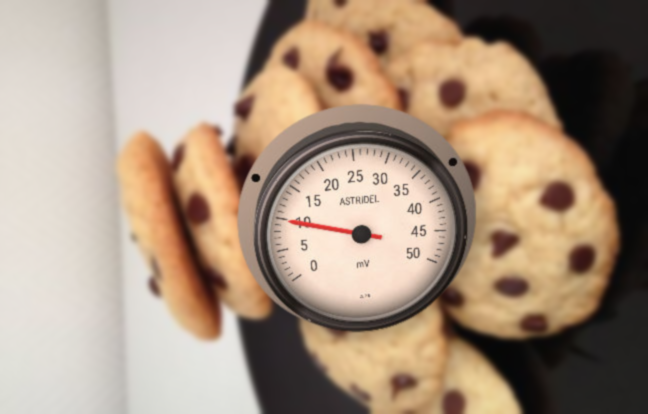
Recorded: value=10 unit=mV
